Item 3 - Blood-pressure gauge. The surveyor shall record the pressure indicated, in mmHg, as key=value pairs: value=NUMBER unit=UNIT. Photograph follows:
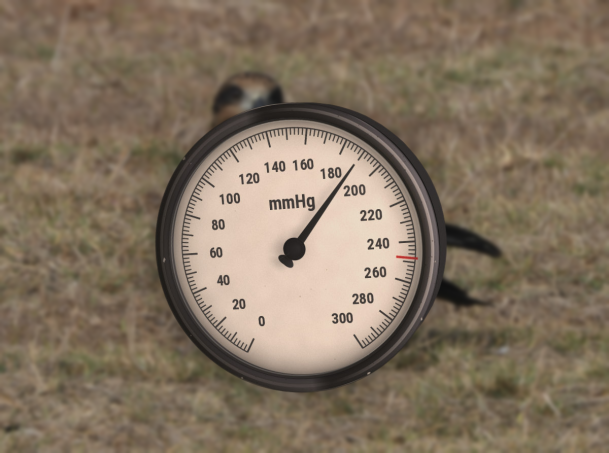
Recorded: value=190 unit=mmHg
